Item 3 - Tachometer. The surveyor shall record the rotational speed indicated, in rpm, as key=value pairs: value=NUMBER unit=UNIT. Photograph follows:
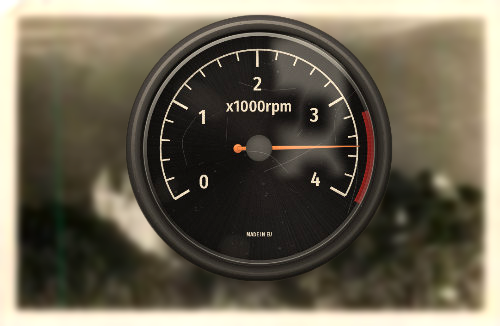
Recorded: value=3500 unit=rpm
